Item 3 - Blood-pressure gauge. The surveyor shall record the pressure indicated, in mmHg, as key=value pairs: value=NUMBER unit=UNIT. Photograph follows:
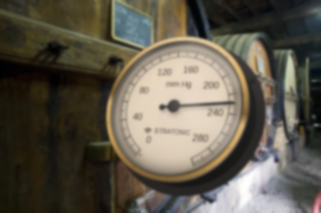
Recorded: value=230 unit=mmHg
